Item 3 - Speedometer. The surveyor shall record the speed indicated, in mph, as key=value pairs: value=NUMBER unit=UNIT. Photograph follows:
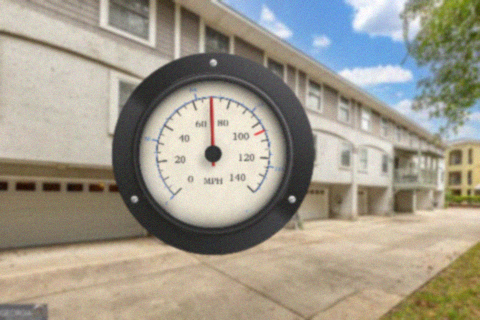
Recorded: value=70 unit=mph
